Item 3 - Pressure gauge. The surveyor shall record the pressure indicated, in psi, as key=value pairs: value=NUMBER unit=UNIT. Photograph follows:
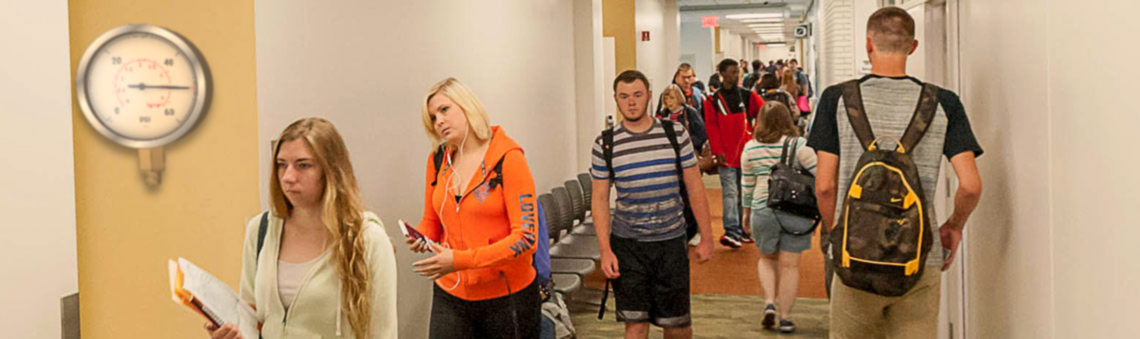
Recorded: value=50 unit=psi
